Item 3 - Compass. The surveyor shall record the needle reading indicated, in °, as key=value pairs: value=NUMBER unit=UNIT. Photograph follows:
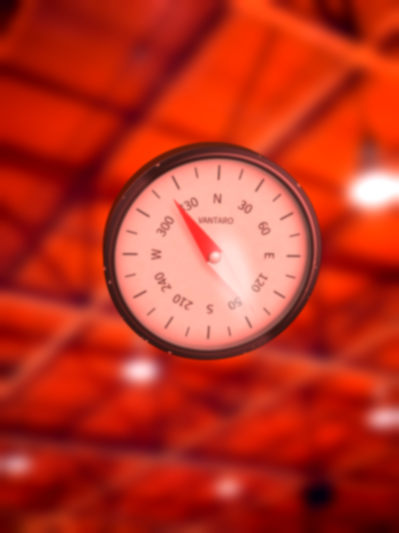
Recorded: value=322.5 unit=°
